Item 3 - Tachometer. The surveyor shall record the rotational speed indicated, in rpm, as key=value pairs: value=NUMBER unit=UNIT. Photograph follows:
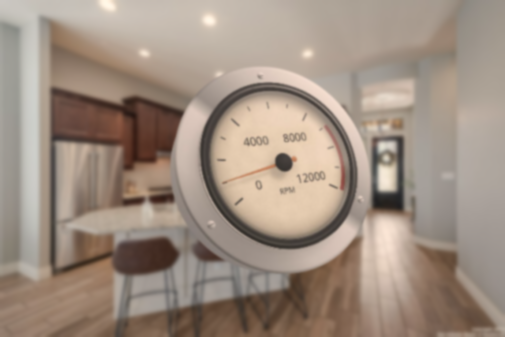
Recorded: value=1000 unit=rpm
